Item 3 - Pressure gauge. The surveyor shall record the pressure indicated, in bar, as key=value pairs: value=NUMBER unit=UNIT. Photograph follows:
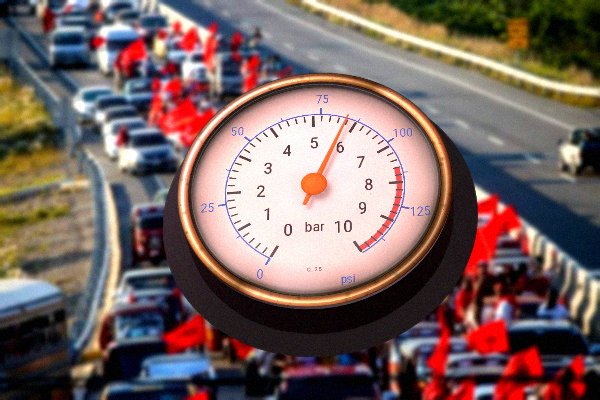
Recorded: value=5.8 unit=bar
